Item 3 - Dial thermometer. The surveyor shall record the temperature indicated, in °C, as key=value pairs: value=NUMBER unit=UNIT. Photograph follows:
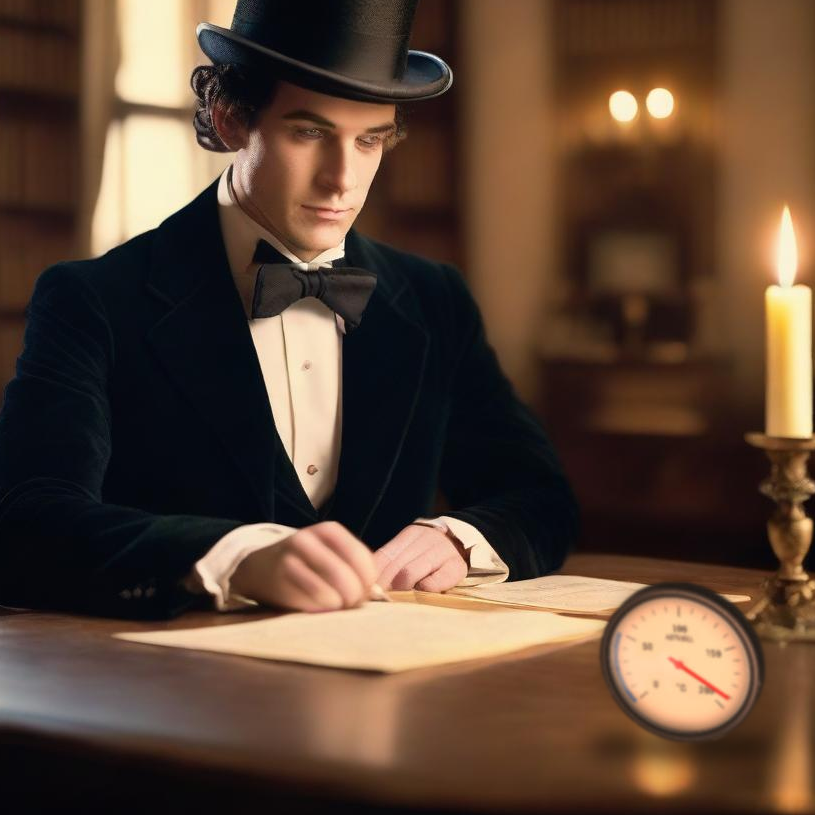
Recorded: value=190 unit=°C
